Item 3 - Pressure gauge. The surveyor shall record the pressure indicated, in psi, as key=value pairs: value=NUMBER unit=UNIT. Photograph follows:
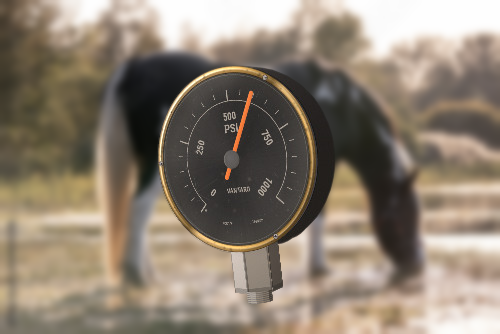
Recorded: value=600 unit=psi
